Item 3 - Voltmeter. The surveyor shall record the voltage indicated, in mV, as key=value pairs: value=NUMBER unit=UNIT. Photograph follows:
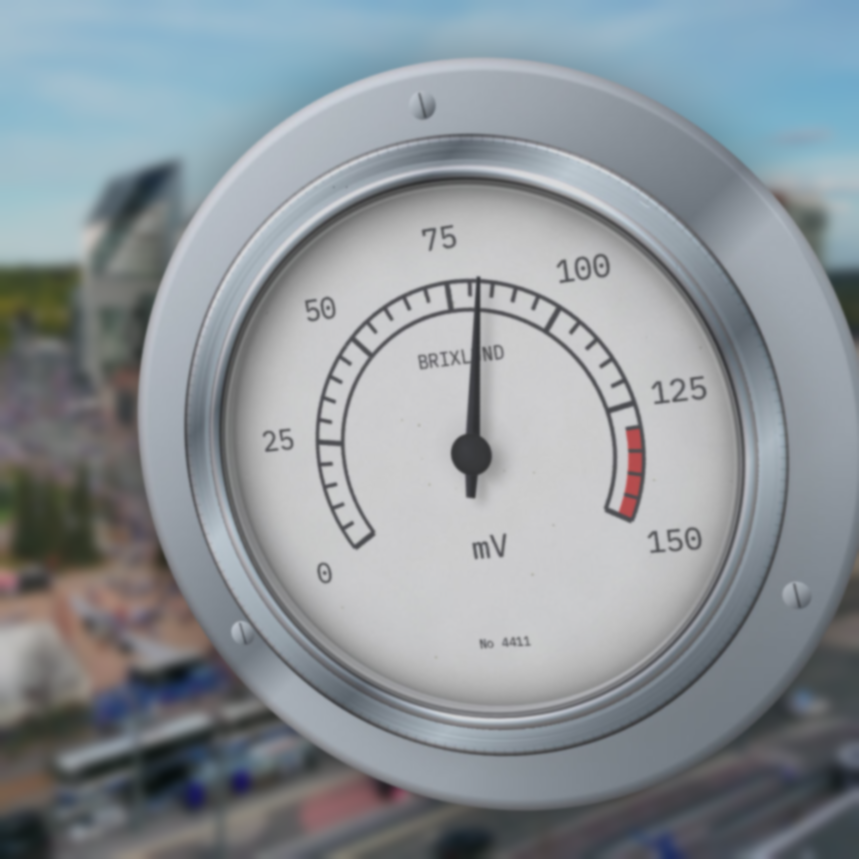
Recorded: value=82.5 unit=mV
